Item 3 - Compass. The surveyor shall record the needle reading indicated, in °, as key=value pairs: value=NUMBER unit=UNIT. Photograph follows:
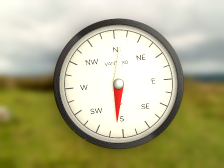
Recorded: value=187.5 unit=°
